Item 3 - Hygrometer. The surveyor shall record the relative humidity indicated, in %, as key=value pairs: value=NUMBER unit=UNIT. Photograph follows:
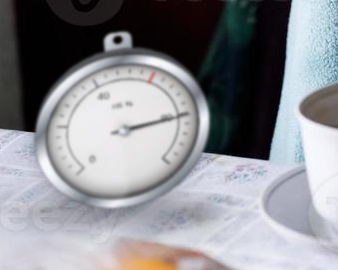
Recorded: value=80 unit=%
